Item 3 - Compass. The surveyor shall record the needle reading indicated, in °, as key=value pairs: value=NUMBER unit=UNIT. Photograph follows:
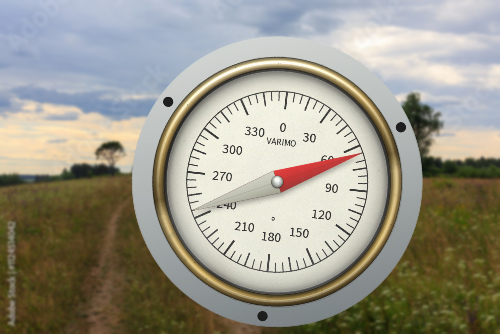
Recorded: value=65 unit=°
